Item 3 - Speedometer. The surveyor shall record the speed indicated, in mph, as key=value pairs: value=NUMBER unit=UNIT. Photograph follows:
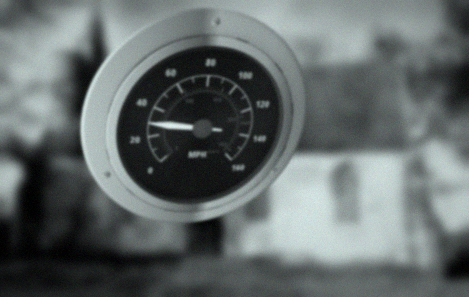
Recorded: value=30 unit=mph
